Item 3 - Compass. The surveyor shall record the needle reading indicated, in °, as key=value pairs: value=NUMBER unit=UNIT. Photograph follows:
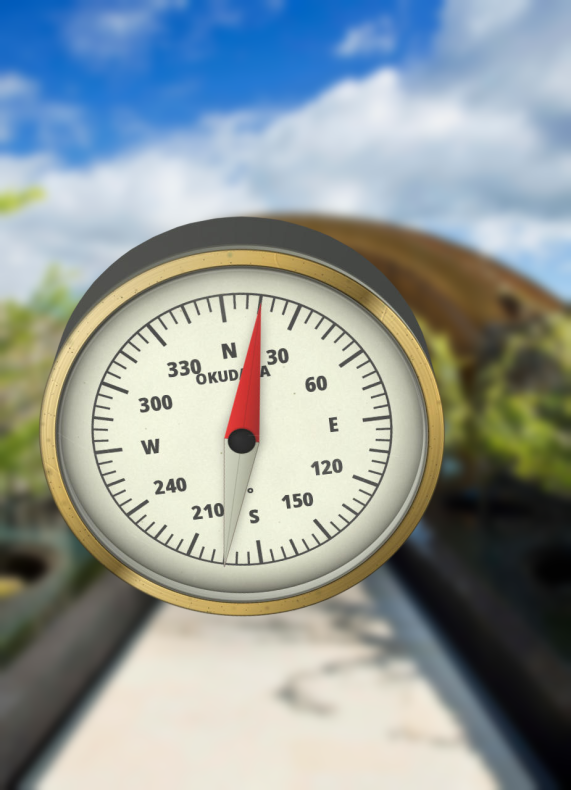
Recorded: value=15 unit=°
